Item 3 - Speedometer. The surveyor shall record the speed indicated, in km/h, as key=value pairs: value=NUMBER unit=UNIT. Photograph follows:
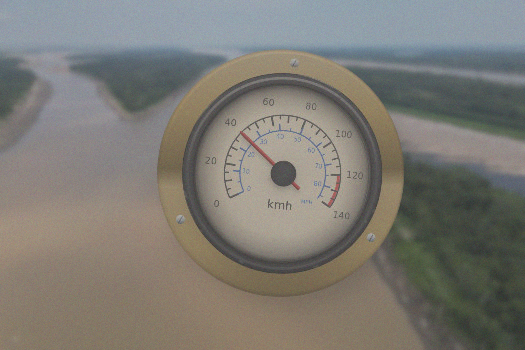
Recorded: value=40 unit=km/h
